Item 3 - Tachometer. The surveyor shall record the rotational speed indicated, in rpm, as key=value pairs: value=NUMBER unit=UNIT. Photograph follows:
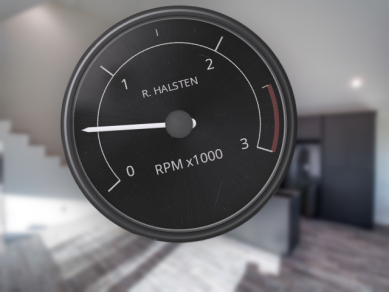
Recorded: value=500 unit=rpm
